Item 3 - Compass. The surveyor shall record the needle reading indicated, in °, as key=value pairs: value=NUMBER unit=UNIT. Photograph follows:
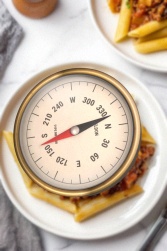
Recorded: value=165 unit=°
